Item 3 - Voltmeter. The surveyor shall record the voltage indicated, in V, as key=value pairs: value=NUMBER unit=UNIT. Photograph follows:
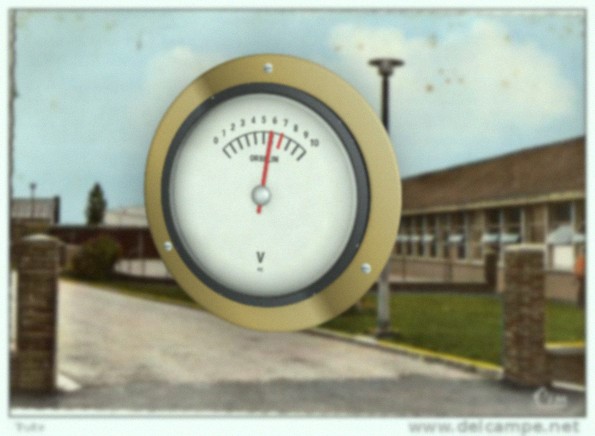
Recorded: value=6 unit=V
